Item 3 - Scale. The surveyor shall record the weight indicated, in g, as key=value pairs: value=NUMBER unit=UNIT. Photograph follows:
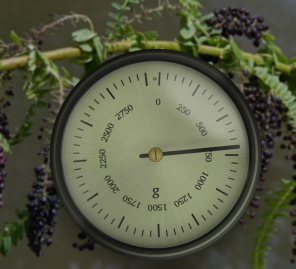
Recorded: value=700 unit=g
